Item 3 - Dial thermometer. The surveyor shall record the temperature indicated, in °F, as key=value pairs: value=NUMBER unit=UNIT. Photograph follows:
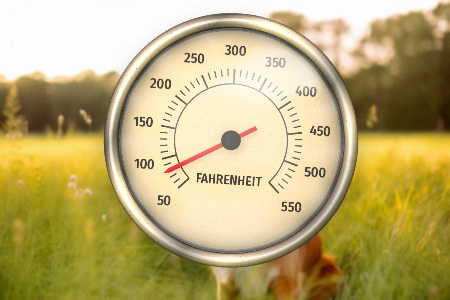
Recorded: value=80 unit=°F
